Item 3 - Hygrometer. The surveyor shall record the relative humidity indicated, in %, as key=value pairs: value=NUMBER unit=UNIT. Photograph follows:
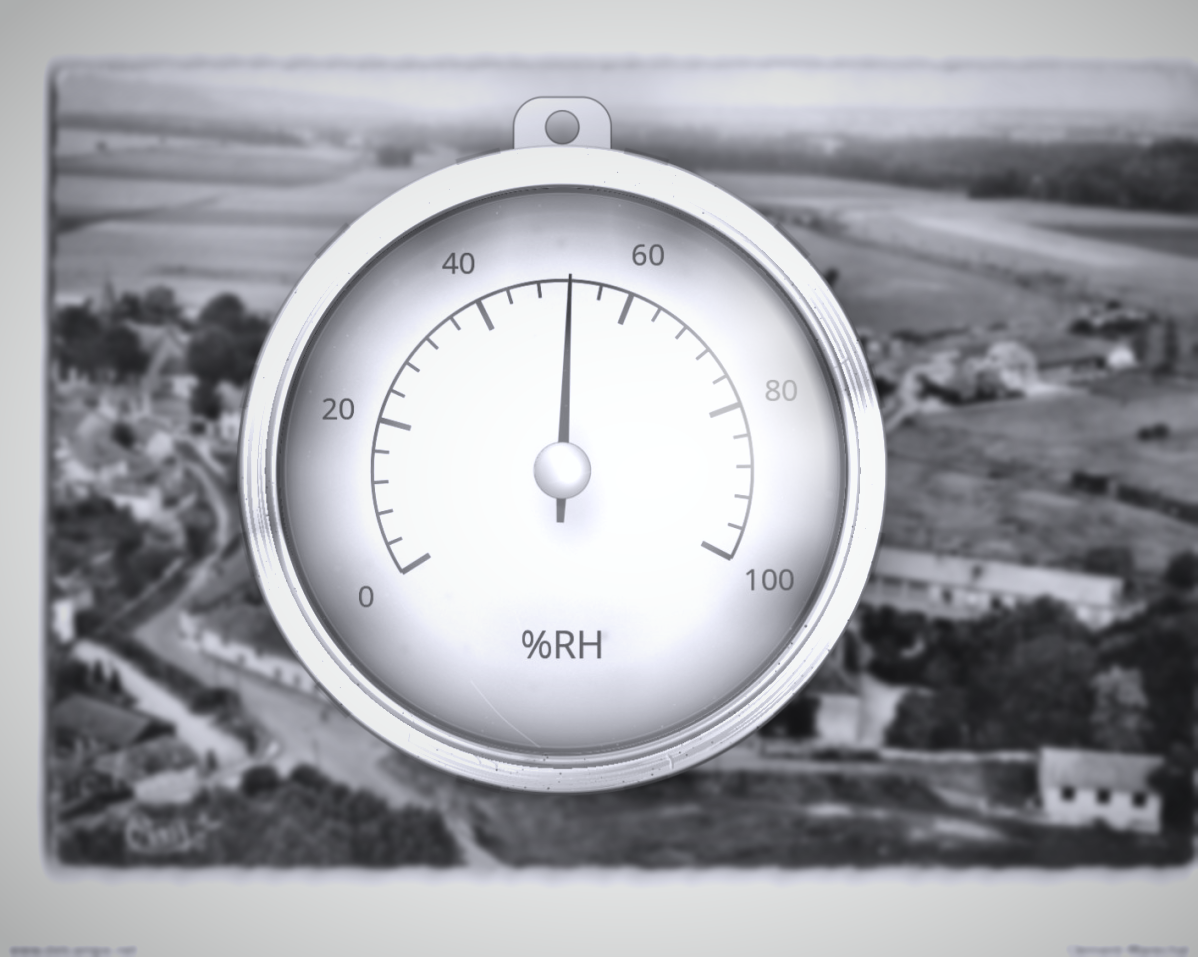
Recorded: value=52 unit=%
